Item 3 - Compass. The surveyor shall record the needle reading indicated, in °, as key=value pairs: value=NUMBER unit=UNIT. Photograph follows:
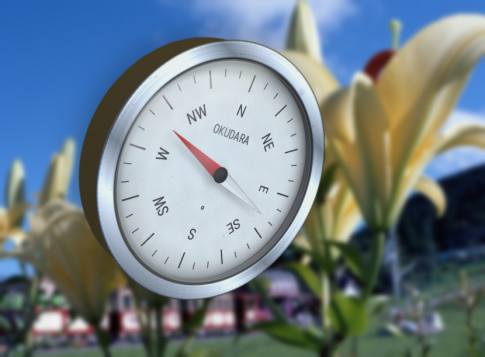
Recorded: value=290 unit=°
